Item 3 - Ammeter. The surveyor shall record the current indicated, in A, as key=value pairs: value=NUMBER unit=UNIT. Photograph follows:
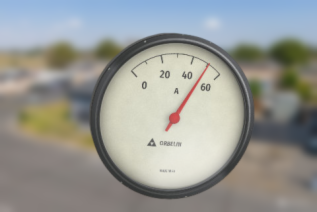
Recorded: value=50 unit=A
